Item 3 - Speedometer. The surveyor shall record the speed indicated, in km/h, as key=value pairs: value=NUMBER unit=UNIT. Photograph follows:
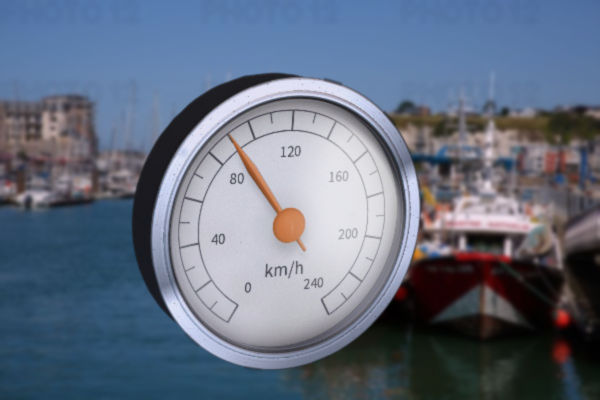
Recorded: value=90 unit=km/h
